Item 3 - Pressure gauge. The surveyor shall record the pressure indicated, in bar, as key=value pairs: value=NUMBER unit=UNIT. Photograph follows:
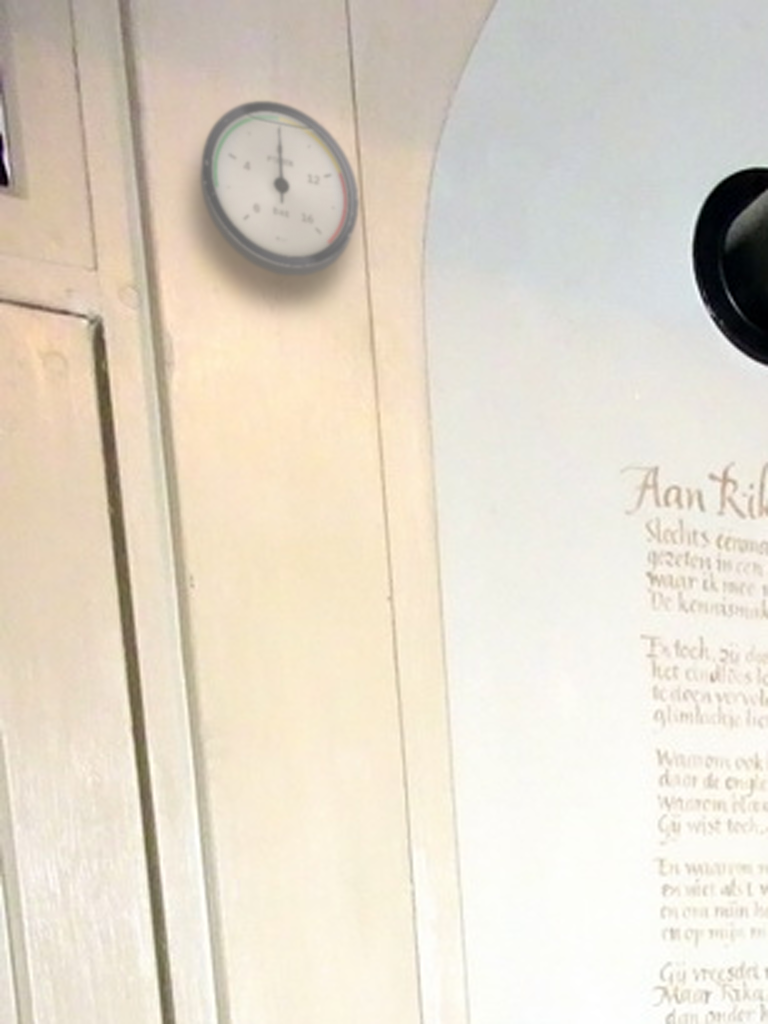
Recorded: value=8 unit=bar
